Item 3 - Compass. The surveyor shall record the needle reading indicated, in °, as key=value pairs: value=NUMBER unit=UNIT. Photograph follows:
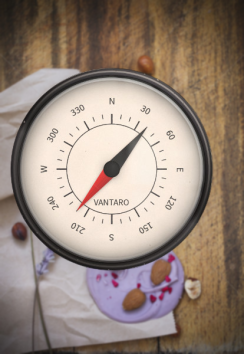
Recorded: value=220 unit=°
